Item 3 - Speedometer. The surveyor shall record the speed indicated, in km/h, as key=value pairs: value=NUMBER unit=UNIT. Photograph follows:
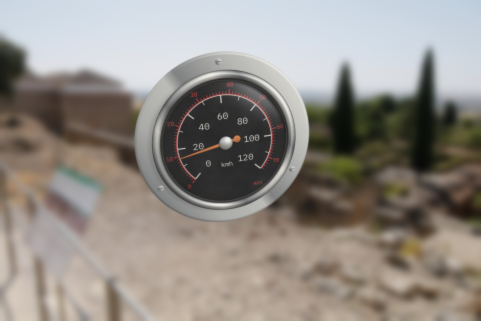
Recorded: value=15 unit=km/h
